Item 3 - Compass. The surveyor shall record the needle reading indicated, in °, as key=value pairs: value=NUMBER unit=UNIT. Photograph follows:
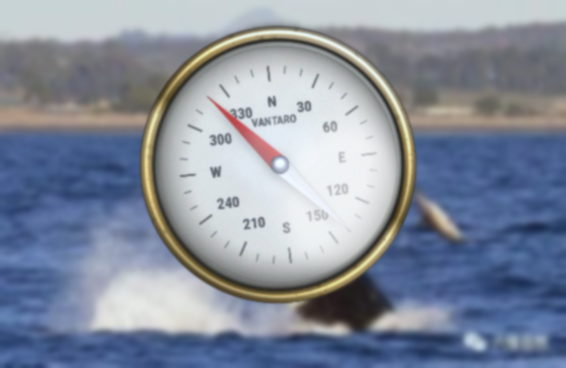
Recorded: value=320 unit=°
